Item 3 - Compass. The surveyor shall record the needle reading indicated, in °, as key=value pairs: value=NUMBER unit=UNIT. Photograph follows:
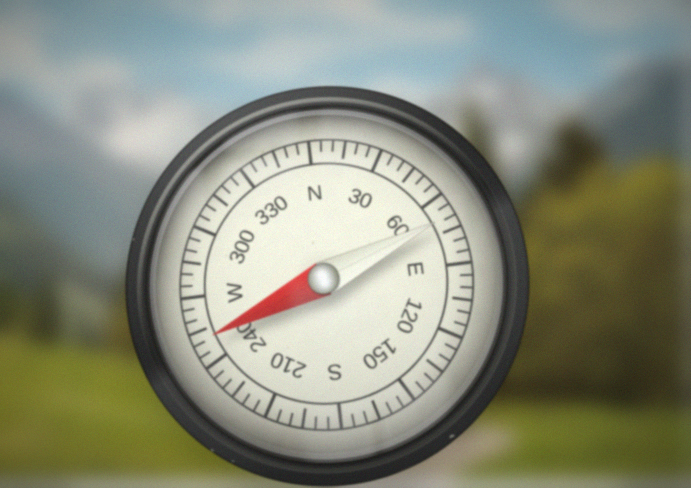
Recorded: value=250 unit=°
